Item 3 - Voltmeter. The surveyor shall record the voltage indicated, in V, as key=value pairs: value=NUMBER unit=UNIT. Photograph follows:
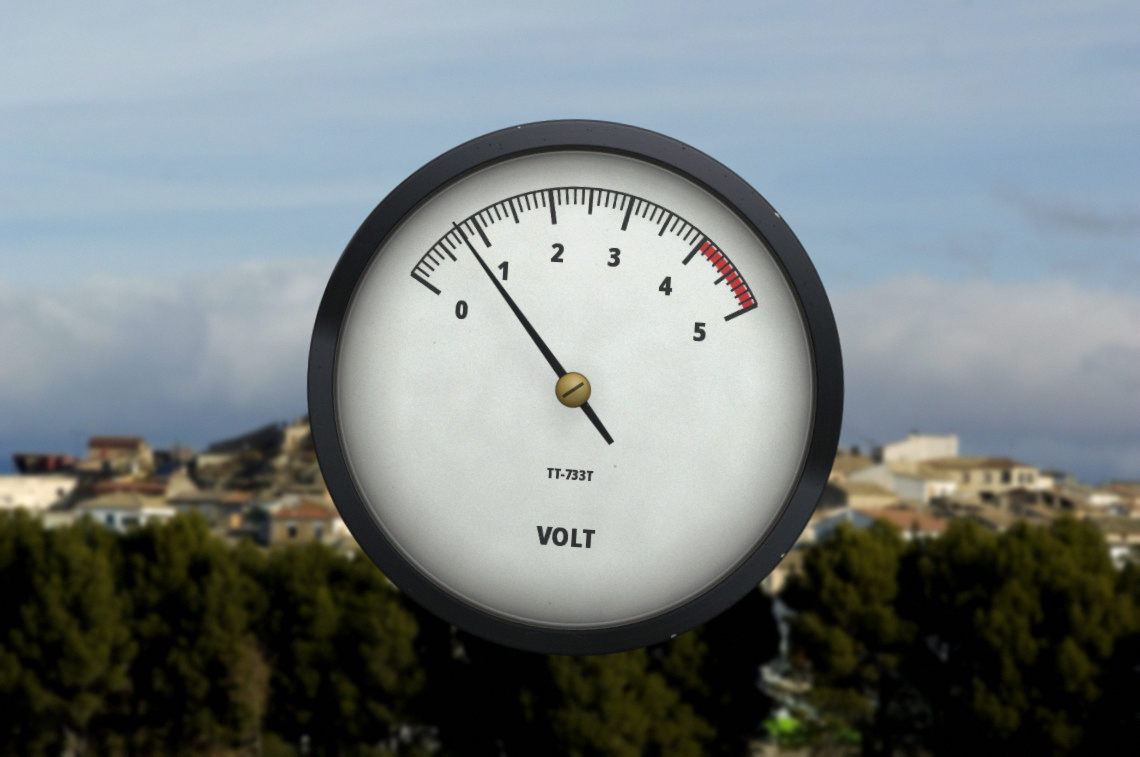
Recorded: value=0.8 unit=V
